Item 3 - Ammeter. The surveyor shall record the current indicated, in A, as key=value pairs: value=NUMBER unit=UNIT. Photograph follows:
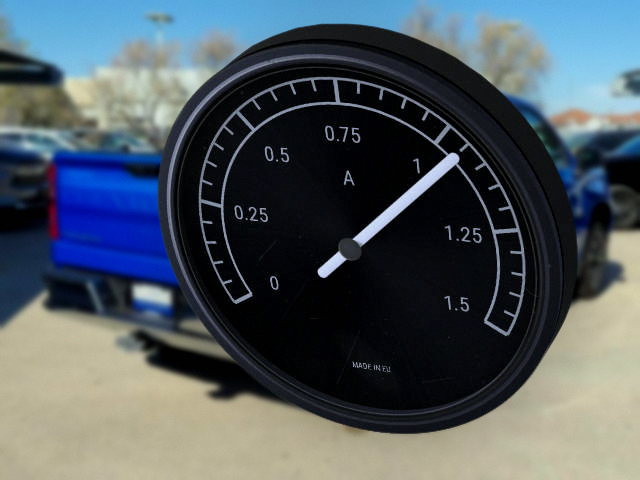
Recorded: value=1.05 unit=A
